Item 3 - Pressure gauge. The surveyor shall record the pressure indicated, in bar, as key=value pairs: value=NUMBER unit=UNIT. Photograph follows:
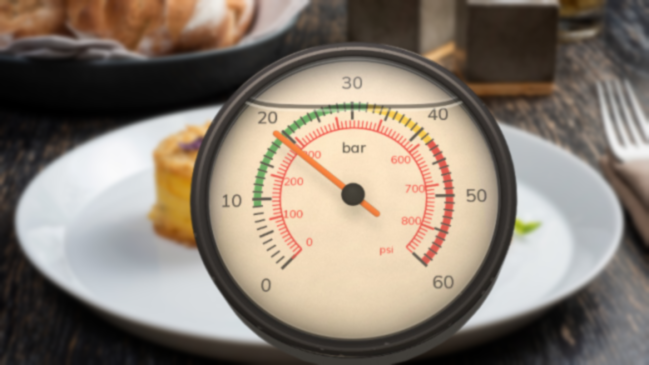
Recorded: value=19 unit=bar
